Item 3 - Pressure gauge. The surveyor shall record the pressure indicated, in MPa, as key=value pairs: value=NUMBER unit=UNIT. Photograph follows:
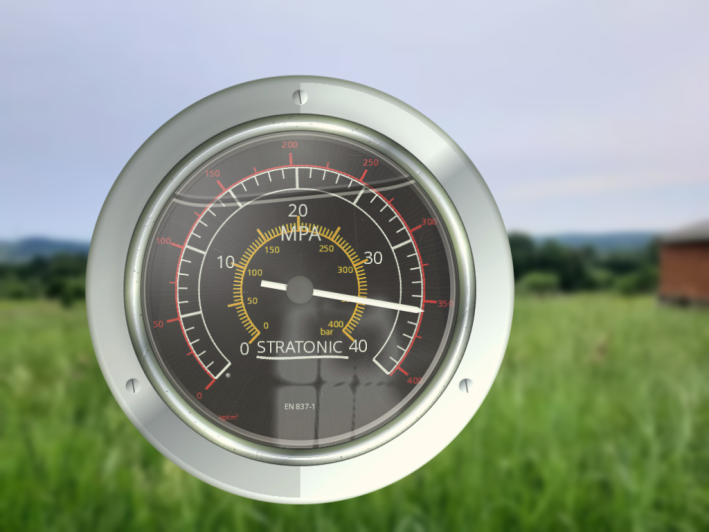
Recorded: value=35 unit=MPa
